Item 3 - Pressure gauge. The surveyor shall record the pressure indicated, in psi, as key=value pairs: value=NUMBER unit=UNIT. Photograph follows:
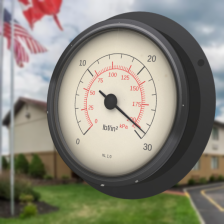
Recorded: value=29 unit=psi
